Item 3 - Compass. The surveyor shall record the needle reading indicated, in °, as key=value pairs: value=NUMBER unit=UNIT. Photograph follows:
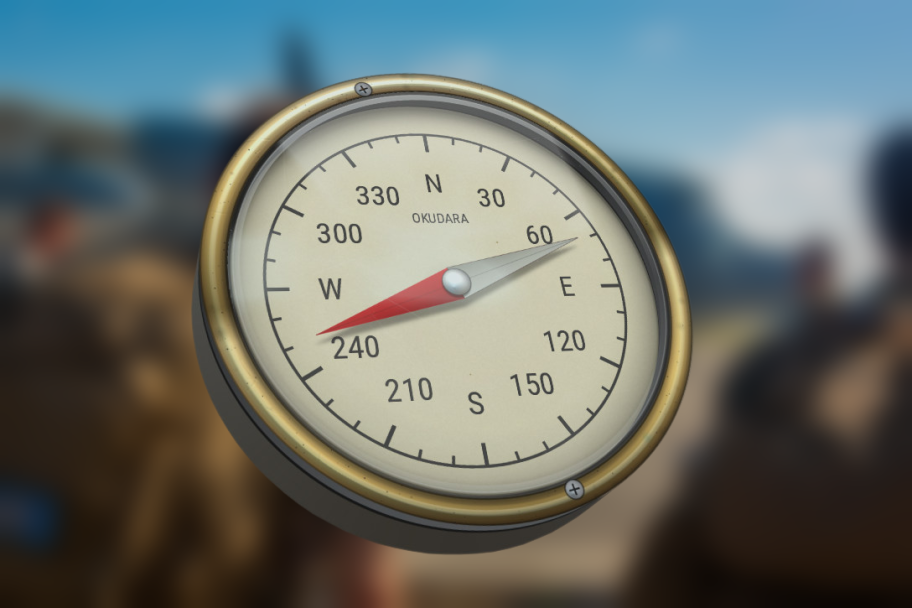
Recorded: value=250 unit=°
